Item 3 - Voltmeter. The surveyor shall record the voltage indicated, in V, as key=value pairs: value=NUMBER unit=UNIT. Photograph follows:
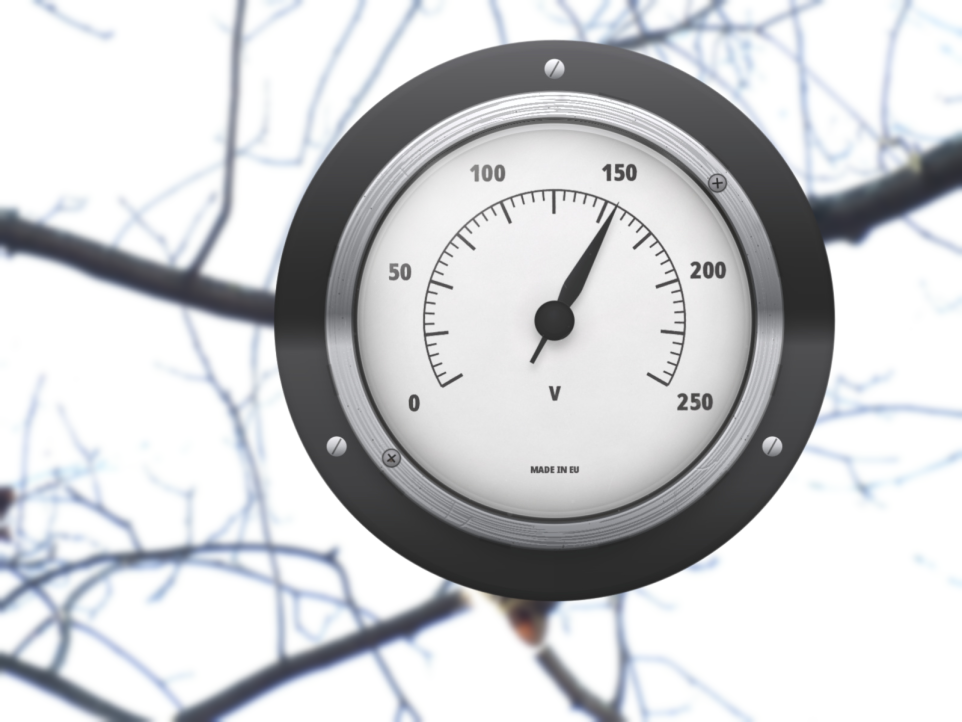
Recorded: value=155 unit=V
